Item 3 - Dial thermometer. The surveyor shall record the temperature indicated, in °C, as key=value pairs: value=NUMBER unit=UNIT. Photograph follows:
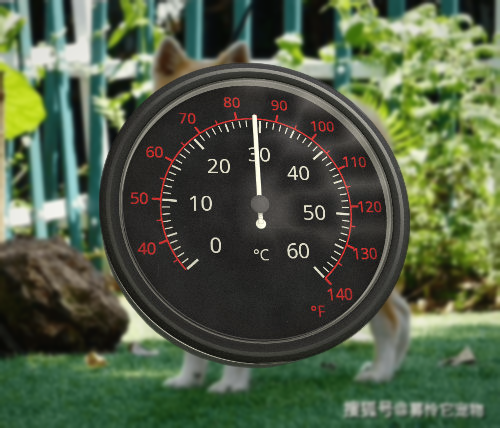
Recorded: value=29 unit=°C
